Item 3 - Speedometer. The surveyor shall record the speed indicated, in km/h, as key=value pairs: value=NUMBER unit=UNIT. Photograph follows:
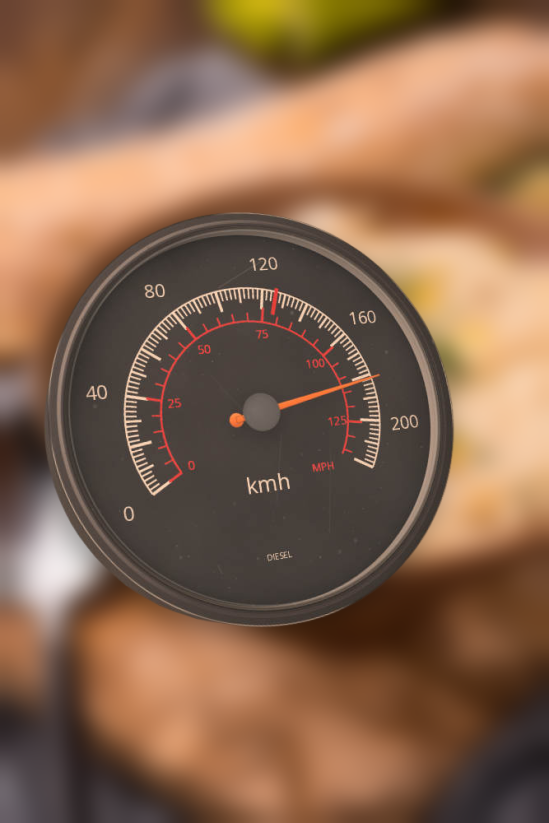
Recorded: value=182 unit=km/h
